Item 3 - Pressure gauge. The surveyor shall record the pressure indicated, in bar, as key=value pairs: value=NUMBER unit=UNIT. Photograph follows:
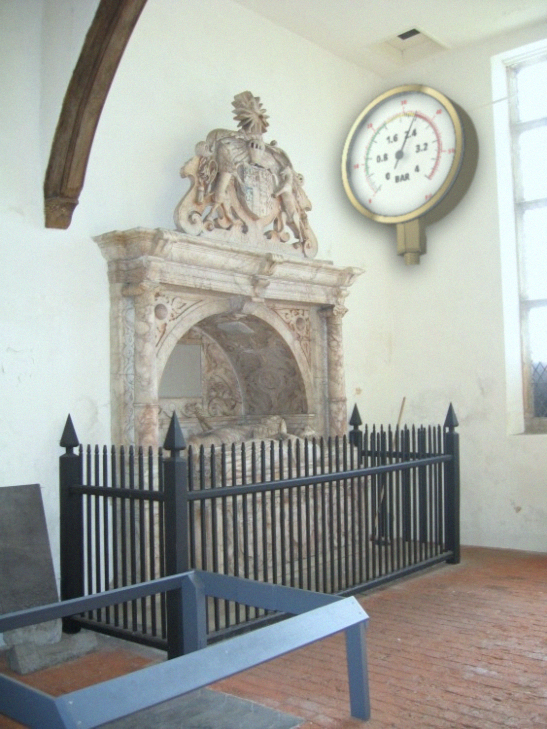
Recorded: value=2.4 unit=bar
